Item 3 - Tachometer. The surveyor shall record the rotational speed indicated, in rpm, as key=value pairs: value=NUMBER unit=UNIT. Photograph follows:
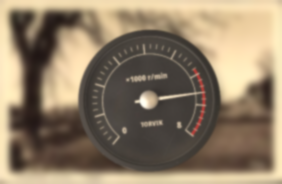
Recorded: value=6600 unit=rpm
